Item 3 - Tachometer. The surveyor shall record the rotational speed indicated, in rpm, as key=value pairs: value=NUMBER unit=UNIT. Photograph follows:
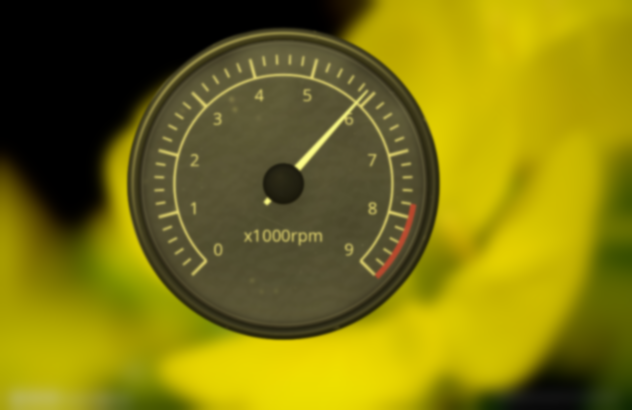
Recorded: value=5900 unit=rpm
